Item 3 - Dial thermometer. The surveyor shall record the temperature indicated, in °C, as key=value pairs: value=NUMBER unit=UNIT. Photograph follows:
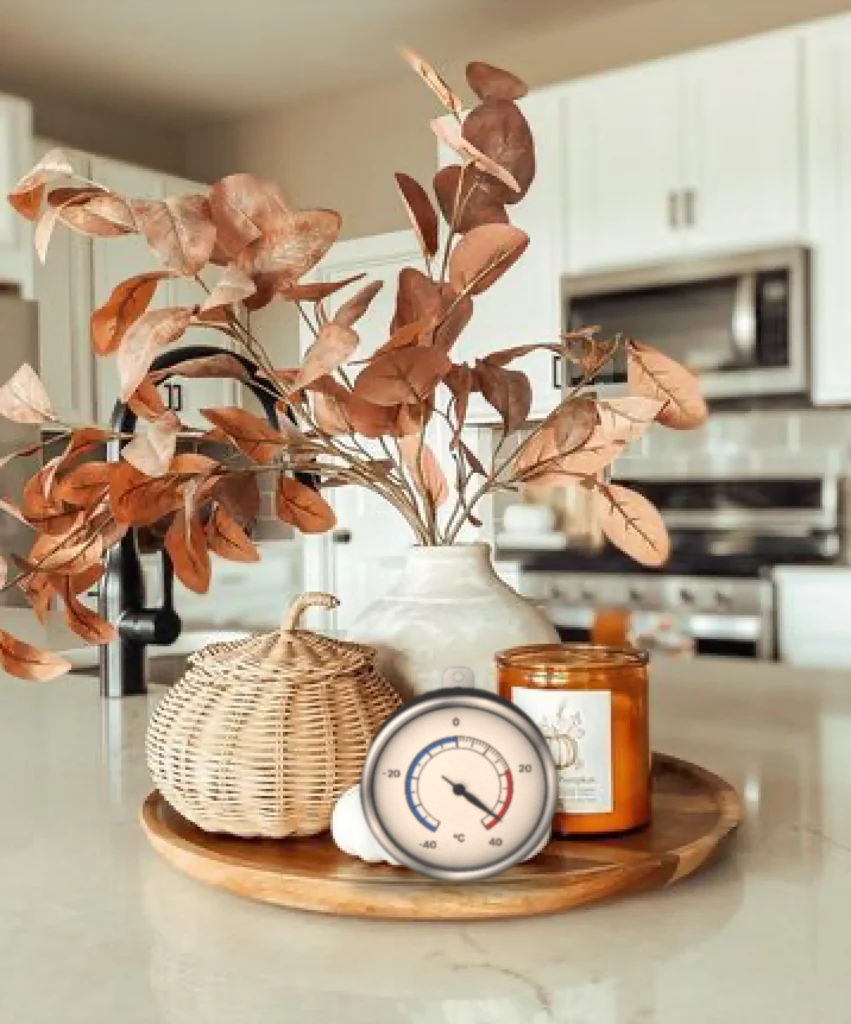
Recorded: value=35 unit=°C
